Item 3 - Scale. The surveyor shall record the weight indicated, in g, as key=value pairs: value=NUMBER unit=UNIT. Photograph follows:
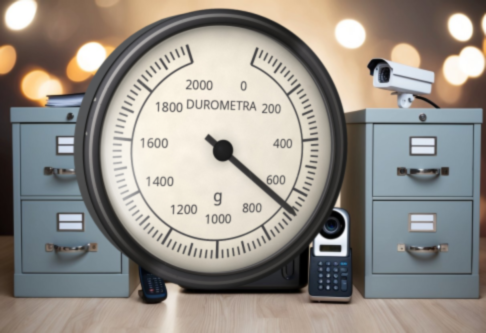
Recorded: value=680 unit=g
